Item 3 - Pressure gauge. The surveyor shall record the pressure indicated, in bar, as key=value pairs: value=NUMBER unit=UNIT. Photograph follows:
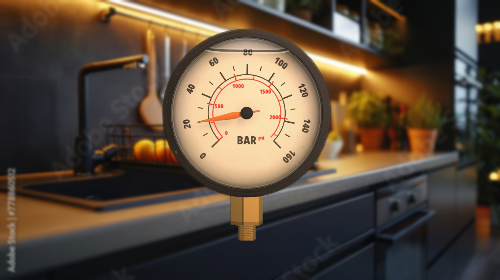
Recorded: value=20 unit=bar
